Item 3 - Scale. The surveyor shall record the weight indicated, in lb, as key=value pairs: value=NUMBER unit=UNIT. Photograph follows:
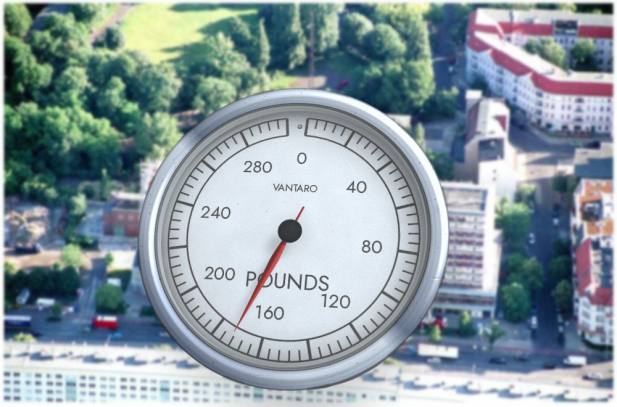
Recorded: value=172 unit=lb
